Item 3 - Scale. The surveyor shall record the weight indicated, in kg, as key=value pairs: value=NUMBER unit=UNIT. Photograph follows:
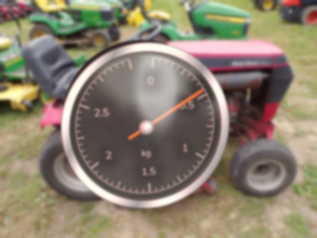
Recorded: value=0.45 unit=kg
